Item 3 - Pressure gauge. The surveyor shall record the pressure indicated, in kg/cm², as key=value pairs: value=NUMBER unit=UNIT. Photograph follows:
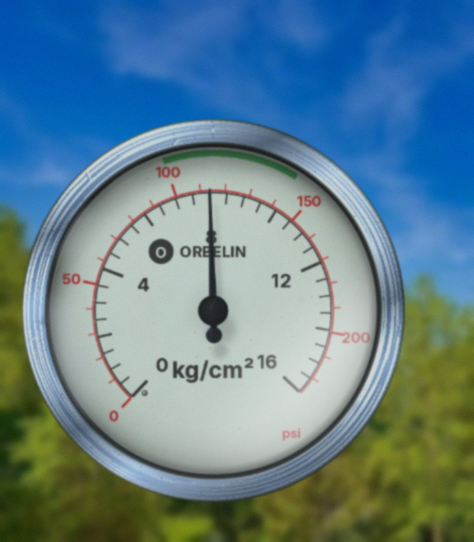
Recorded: value=8 unit=kg/cm²
